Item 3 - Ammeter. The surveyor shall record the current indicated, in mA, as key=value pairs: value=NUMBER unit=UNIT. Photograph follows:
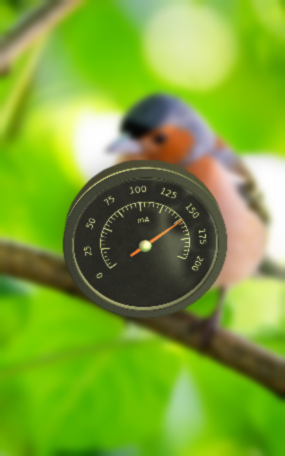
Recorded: value=150 unit=mA
